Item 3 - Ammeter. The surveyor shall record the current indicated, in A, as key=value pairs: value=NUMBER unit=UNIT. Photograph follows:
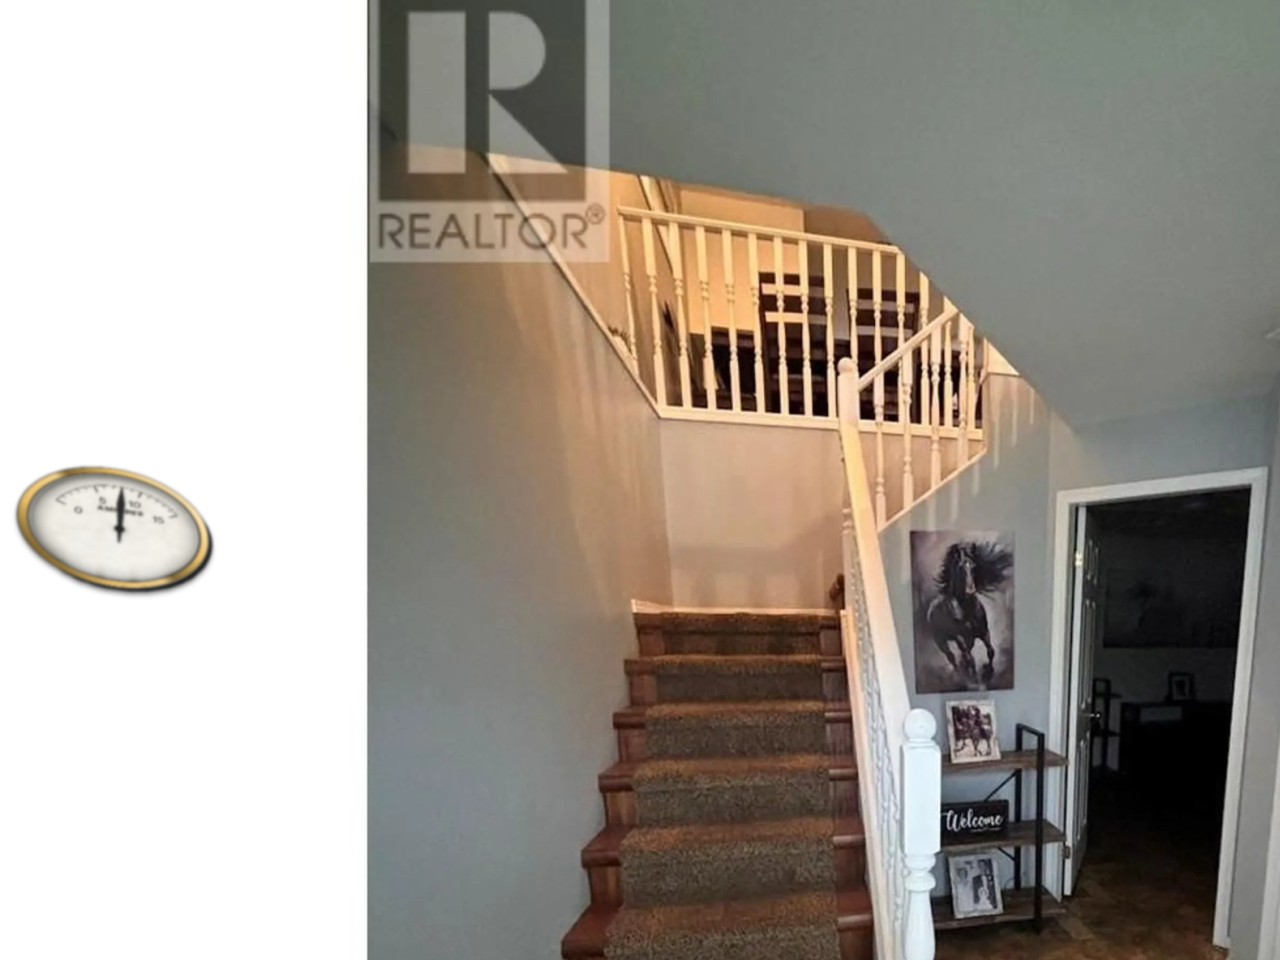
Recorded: value=8 unit=A
